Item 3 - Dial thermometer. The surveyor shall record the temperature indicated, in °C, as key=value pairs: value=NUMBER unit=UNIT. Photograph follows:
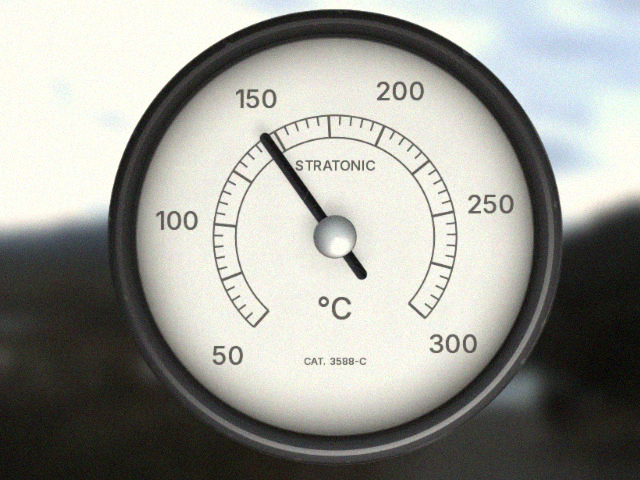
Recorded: value=145 unit=°C
